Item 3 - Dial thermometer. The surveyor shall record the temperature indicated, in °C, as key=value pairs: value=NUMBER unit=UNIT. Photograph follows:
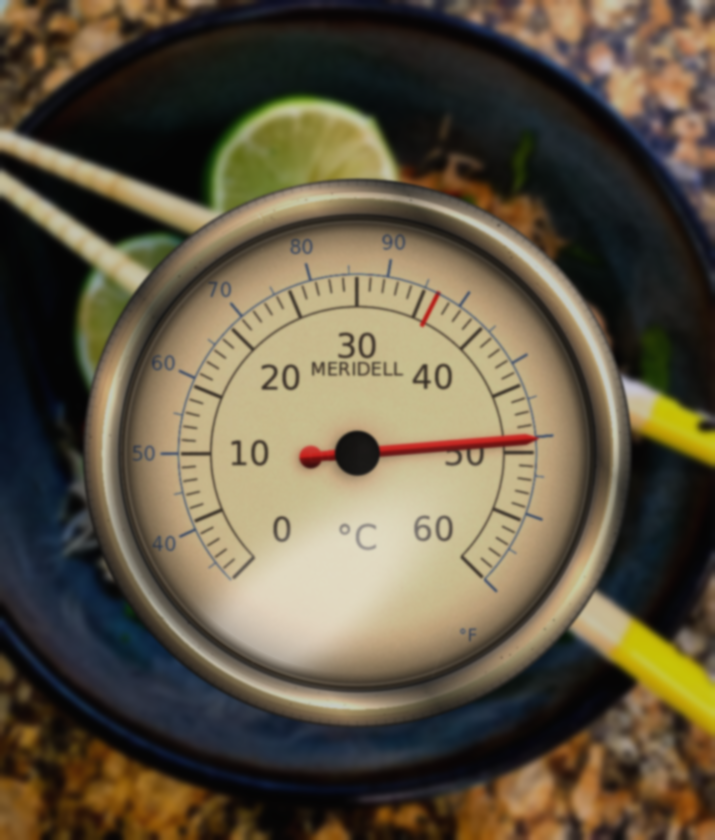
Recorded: value=49 unit=°C
